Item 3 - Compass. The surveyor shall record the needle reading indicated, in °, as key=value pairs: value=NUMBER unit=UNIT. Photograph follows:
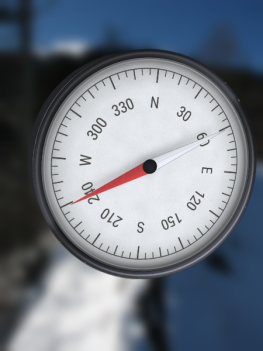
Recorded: value=240 unit=°
